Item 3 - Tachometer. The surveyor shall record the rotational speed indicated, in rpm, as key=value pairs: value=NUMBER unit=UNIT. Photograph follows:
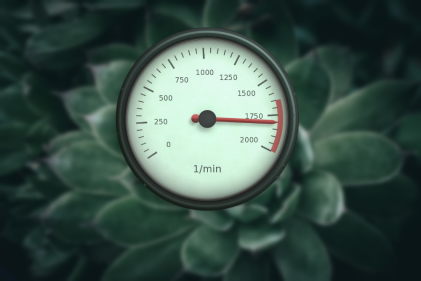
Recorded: value=1800 unit=rpm
